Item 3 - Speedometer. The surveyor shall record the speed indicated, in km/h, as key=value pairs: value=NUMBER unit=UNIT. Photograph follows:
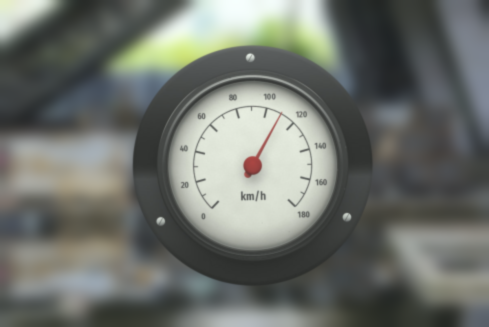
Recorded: value=110 unit=km/h
